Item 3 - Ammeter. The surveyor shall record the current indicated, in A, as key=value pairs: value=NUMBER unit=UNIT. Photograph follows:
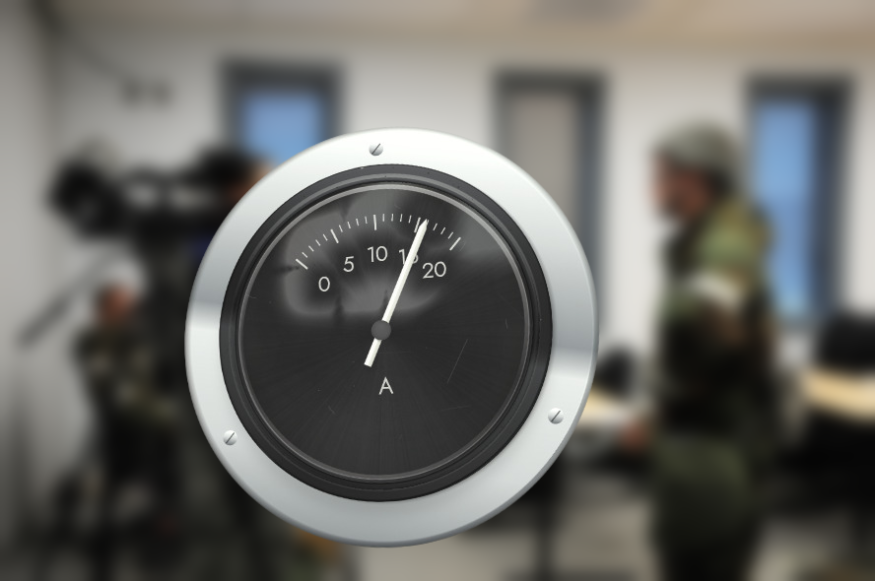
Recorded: value=16 unit=A
